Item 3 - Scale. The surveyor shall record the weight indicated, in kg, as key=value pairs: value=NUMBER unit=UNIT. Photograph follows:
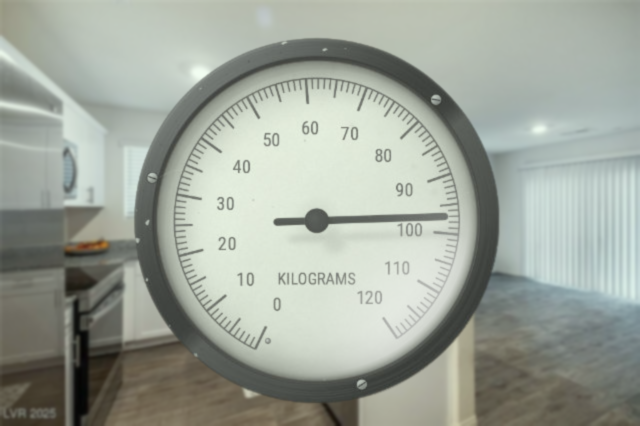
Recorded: value=97 unit=kg
